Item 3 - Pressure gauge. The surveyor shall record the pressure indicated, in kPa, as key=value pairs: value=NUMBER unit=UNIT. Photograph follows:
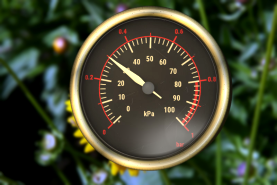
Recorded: value=30 unit=kPa
